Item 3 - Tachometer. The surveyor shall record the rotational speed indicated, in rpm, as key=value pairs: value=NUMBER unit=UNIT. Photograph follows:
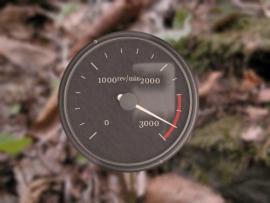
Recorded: value=2800 unit=rpm
